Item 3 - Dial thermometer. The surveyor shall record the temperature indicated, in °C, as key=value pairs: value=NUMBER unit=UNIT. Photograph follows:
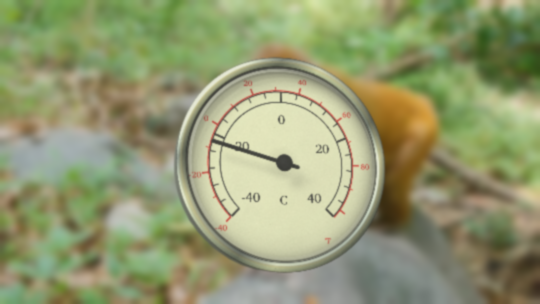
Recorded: value=-22 unit=°C
